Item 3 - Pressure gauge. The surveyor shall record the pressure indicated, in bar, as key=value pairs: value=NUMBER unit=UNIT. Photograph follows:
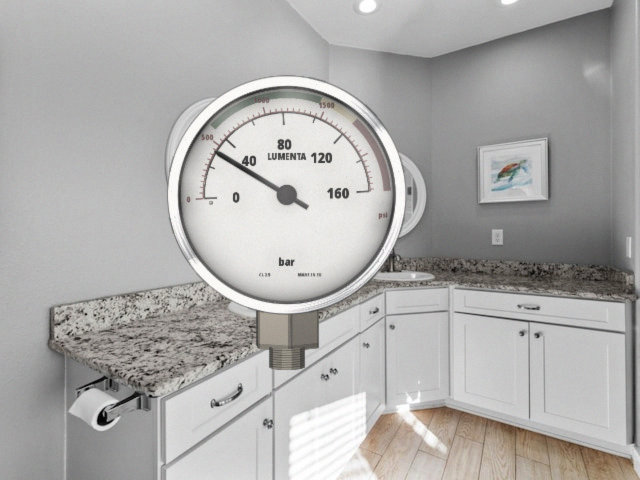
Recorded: value=30 unit=bar
